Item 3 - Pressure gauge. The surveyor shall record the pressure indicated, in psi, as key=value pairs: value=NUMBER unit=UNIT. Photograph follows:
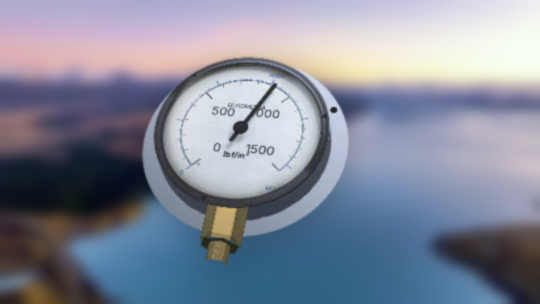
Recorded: value=900 unit=psi
